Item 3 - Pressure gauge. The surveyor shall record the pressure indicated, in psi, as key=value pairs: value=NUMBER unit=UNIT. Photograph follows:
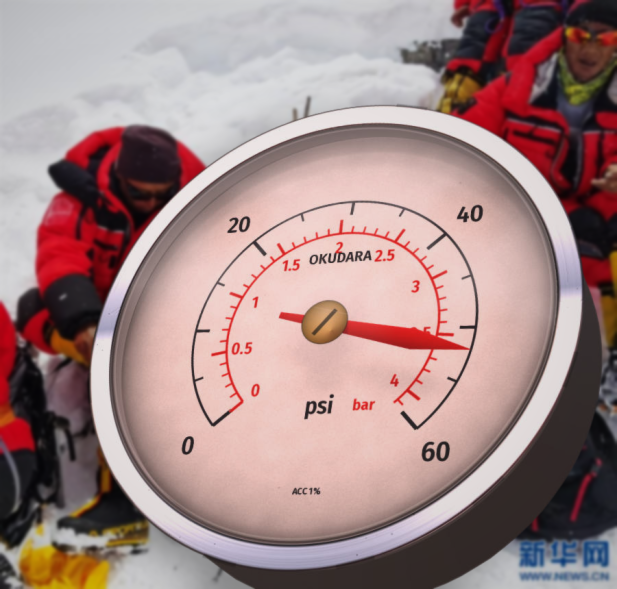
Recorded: value=52.5 unit=psi
